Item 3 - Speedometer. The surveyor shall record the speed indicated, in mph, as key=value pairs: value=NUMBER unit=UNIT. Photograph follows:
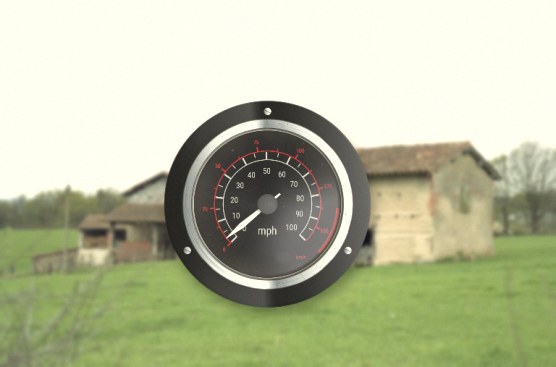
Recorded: value=2.5 unit=mph
